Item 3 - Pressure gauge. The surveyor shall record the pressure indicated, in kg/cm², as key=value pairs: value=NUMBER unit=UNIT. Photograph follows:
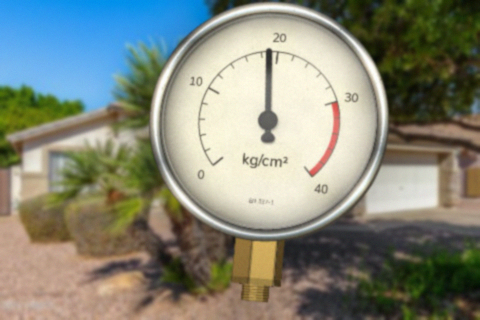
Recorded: value=19 unit=kg/cm²
